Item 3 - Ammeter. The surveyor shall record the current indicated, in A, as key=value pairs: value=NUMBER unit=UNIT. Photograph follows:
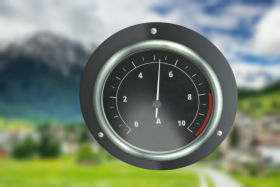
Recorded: value=5.25 unit=A
